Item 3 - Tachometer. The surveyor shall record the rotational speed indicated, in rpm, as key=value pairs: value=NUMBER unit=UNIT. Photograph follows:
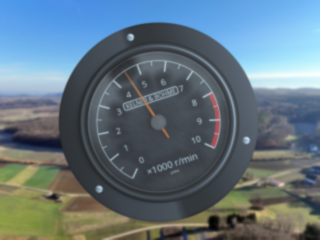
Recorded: value=4500 unit=rpm
